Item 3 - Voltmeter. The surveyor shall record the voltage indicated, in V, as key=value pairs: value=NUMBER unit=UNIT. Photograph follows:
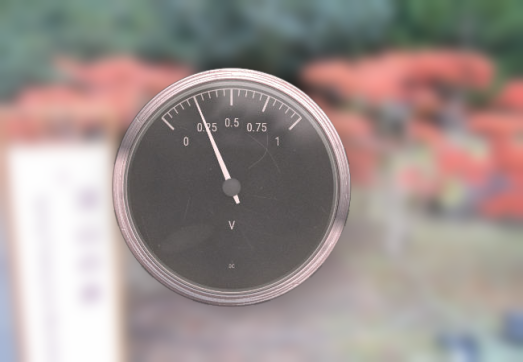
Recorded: value=0.25 unit=V
